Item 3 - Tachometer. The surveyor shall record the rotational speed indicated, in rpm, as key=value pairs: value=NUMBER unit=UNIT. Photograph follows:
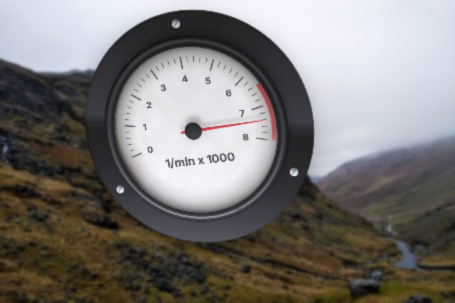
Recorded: value=7400 unit=rpm
